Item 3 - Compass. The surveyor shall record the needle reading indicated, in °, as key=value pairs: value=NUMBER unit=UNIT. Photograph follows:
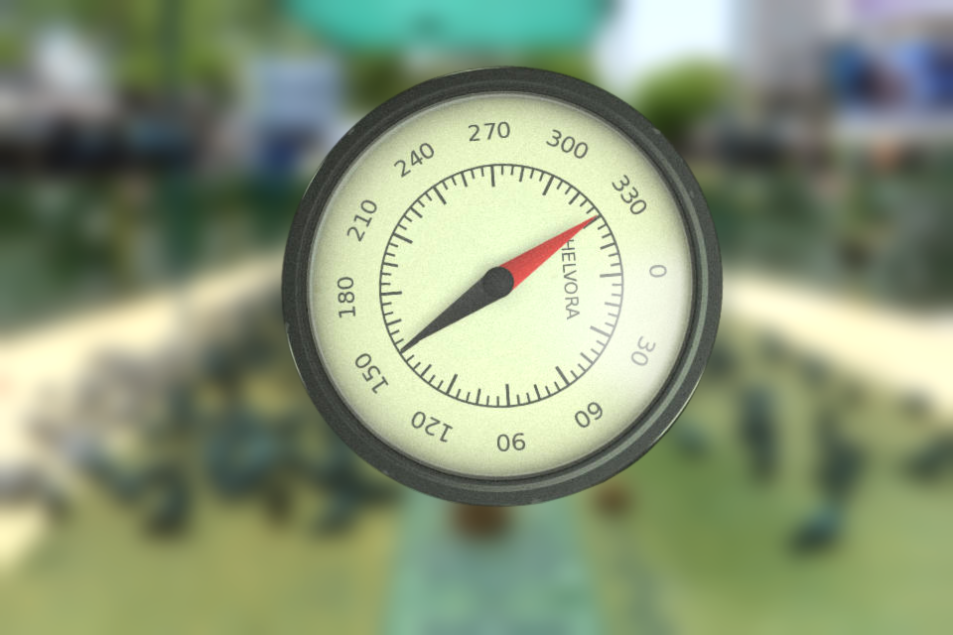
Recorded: value=330 unit=°
